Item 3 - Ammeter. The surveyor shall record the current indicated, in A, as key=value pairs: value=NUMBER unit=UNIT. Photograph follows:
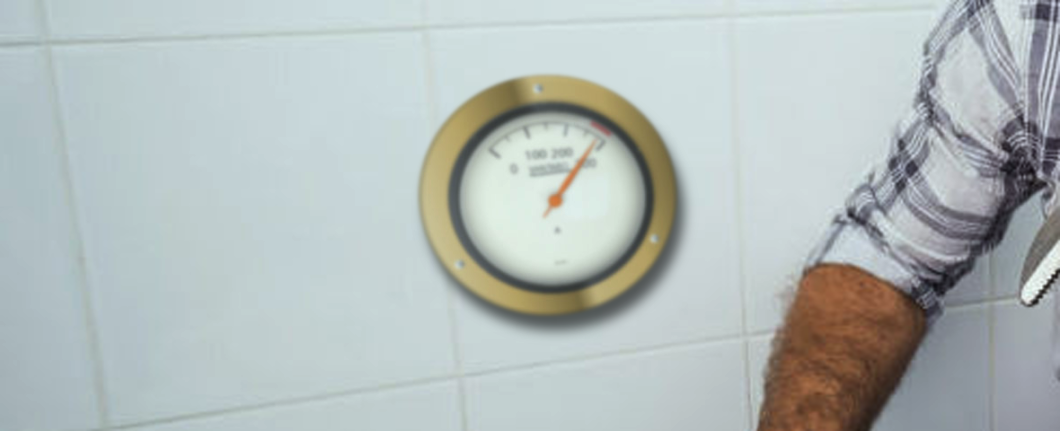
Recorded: value=275 unit=A
